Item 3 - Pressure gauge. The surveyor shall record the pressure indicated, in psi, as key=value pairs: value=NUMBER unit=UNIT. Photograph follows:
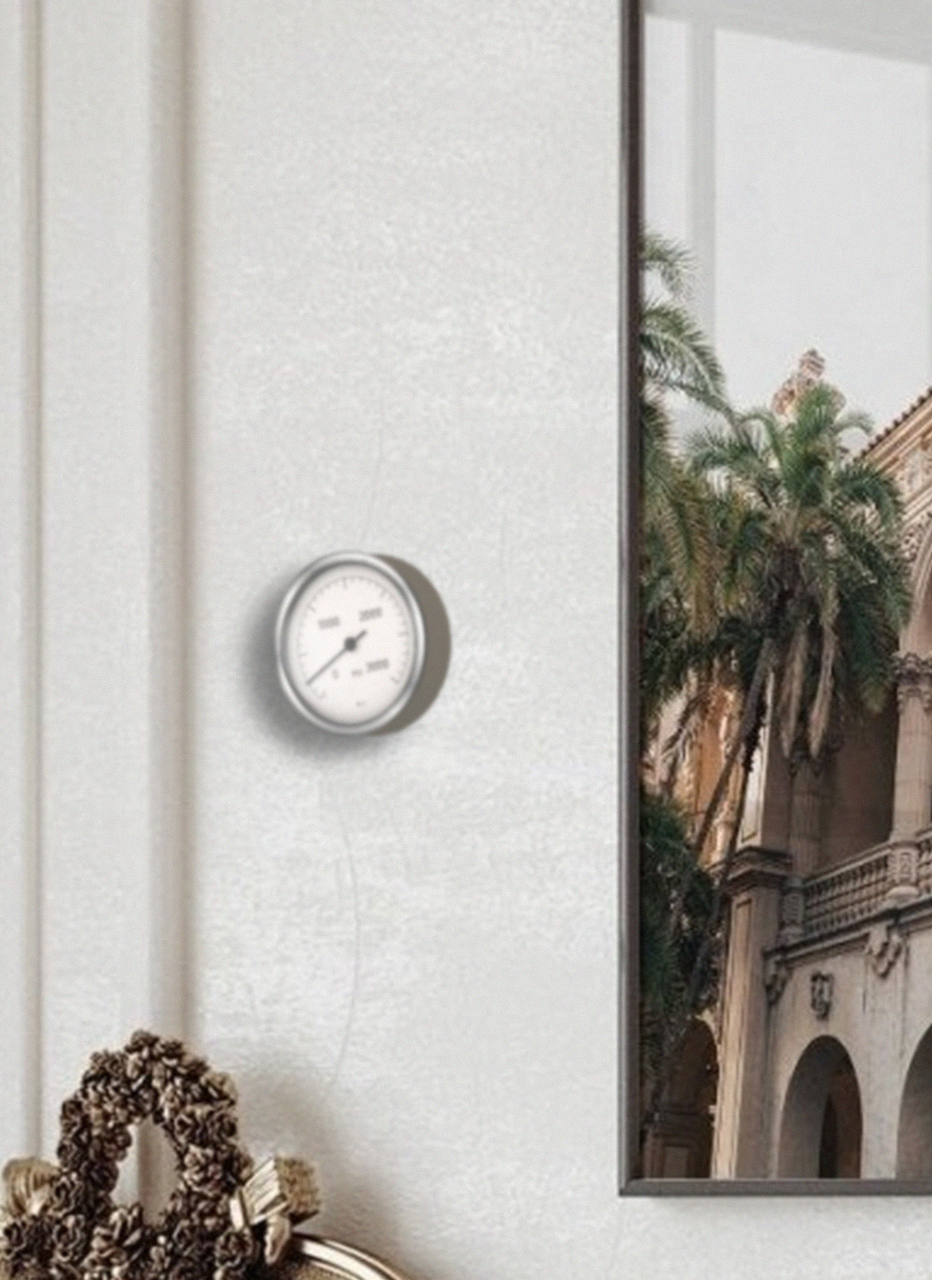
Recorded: value=200 unit=psi
